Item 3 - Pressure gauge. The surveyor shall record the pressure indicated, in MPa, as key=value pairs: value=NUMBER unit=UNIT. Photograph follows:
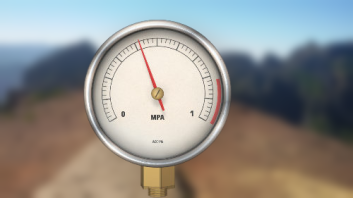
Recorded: value=0.42 unit=MPa
